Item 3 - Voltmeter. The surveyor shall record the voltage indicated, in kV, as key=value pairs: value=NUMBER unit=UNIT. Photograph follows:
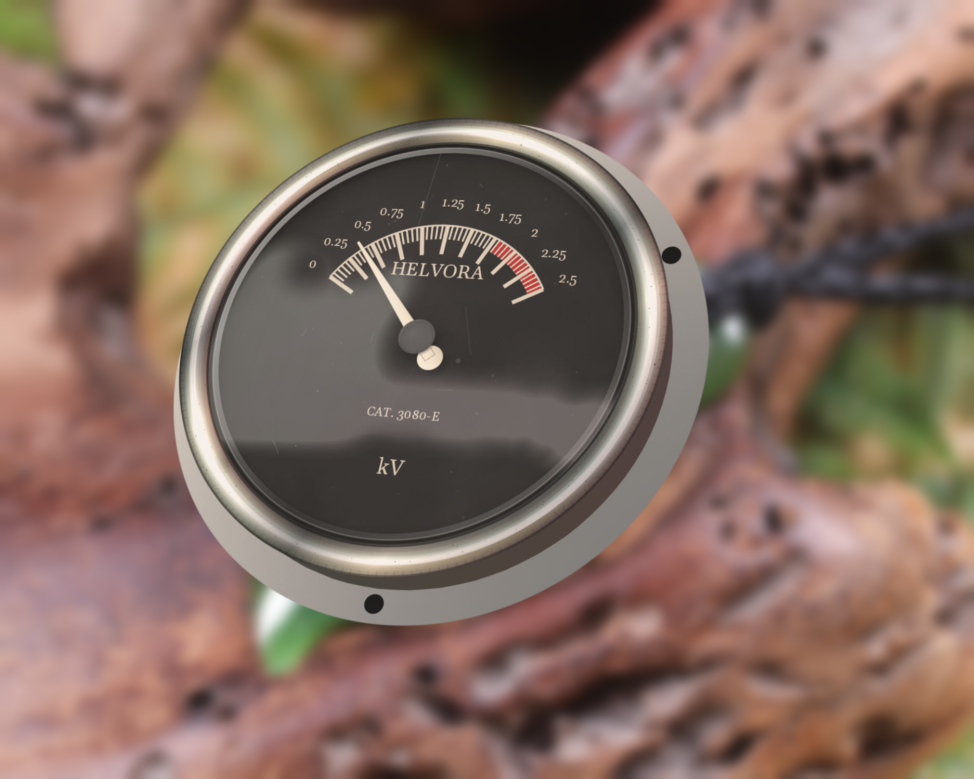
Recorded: value=0.4 unit=kV
